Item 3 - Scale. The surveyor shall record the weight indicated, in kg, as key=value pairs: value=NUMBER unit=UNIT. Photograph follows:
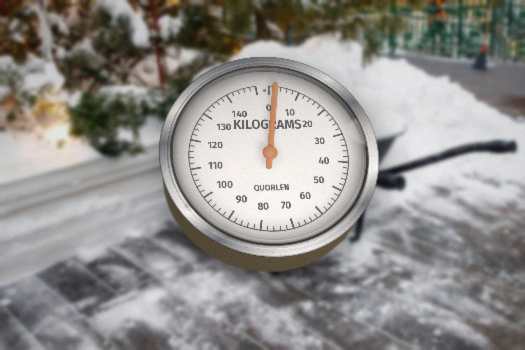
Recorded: value=2 unit=kg
